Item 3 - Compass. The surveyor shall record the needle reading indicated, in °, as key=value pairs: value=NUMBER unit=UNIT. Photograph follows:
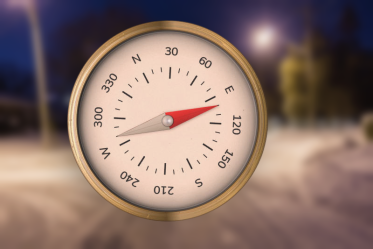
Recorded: value=100 unit=°
